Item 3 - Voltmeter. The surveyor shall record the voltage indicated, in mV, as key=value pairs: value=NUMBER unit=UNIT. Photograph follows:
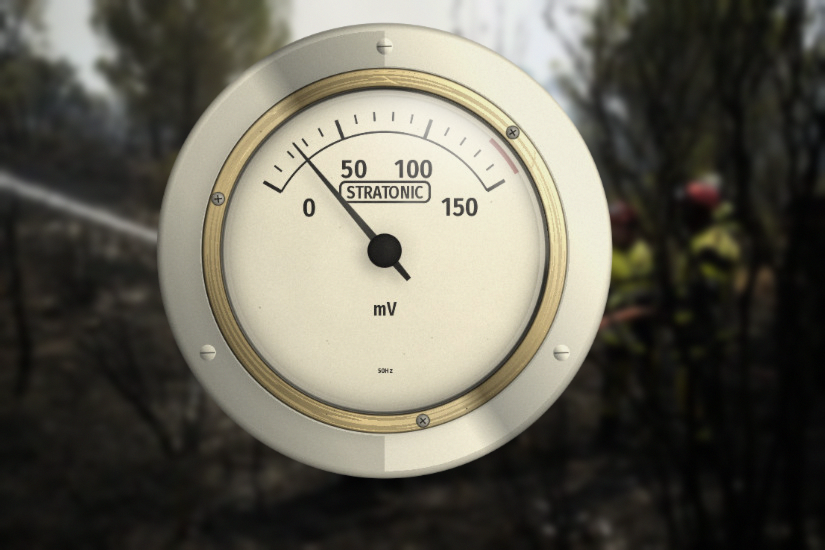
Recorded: value=25 unit=mV
